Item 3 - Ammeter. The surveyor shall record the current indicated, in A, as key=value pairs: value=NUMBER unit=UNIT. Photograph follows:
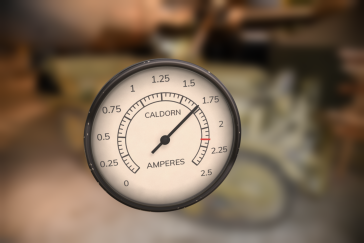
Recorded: value=1.7 unit=A
